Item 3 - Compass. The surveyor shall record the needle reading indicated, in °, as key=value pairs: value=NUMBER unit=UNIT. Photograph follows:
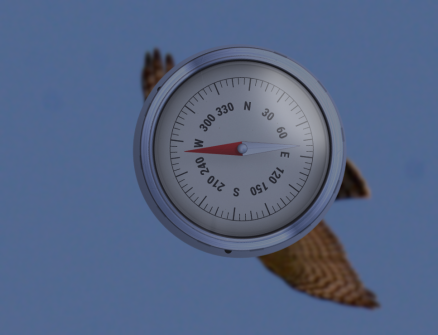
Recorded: value=260 unit=°
